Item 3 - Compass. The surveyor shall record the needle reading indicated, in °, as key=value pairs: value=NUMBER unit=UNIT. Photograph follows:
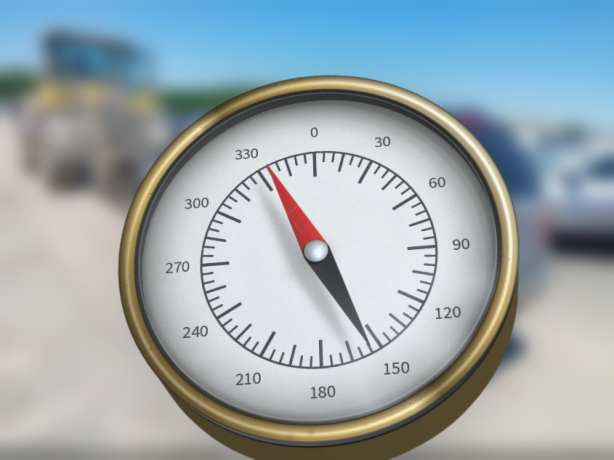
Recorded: value=335 unit=°
